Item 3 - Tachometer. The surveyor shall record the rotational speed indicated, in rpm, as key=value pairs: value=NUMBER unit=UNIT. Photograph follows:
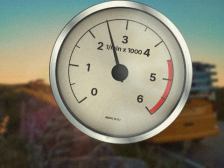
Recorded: value=2500 unit=rpm
